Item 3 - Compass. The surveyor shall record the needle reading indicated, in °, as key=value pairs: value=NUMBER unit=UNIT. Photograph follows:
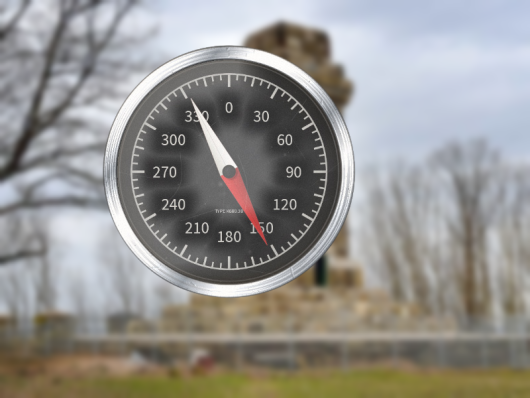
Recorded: value=152.5 unit=°
